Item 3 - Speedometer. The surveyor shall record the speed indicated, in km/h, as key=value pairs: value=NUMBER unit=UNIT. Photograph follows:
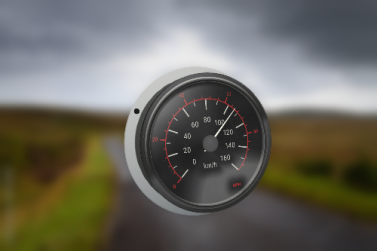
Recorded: value=105 unit=km/h
